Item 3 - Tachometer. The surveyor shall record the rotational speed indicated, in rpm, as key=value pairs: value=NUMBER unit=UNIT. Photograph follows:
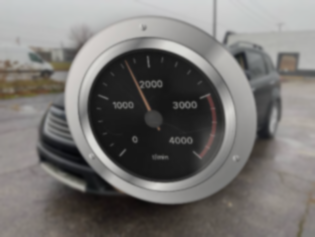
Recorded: value=1700 unit=rpm
